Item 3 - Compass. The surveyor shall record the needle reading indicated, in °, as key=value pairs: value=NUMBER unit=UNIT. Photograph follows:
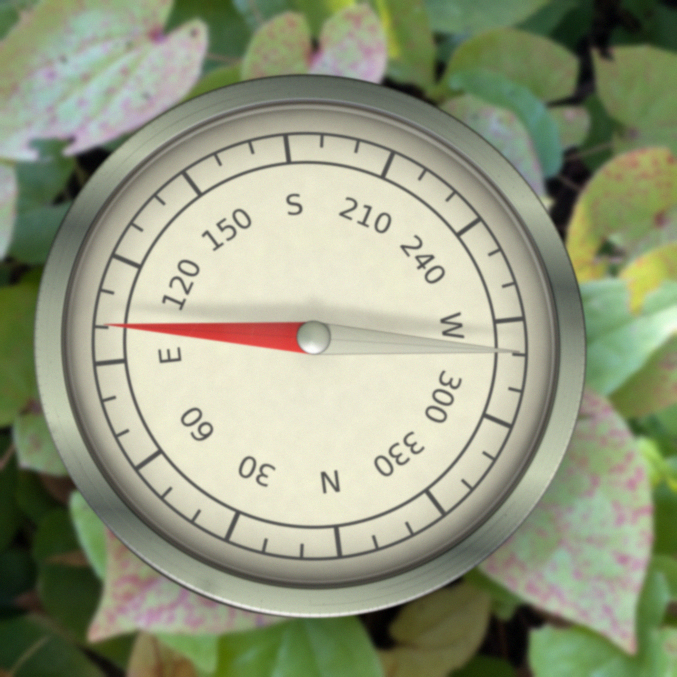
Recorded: value=100 unit=°
